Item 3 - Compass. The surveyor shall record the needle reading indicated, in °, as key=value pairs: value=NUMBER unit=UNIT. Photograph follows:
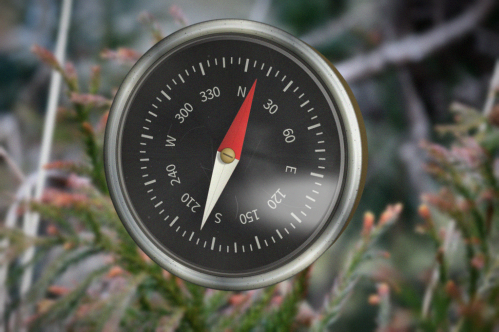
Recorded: value=10 unit=°
